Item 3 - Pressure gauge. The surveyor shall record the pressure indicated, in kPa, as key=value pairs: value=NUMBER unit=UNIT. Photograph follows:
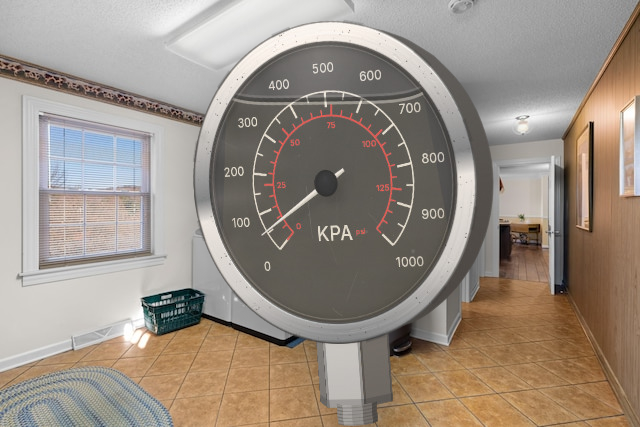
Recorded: value=50 unit=kPa
